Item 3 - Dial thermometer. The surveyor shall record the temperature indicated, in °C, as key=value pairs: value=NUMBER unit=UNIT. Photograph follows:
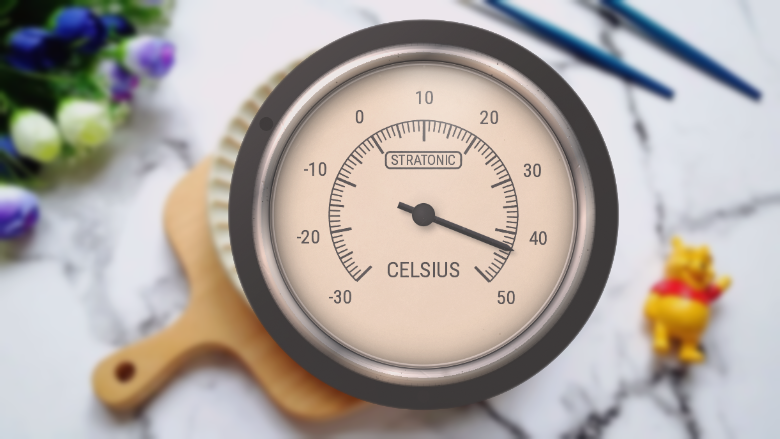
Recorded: value=43 unit=°C
